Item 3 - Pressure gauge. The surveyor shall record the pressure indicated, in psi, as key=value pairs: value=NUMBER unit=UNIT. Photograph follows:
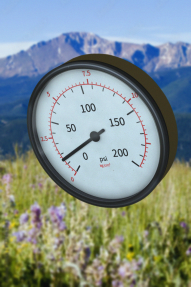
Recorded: value=15 unit=psi
